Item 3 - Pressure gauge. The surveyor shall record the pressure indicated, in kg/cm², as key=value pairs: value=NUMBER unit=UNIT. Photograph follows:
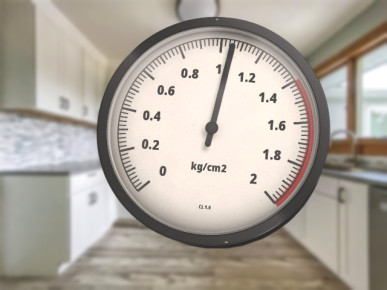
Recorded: value=1.06 unit=kg/cm²
